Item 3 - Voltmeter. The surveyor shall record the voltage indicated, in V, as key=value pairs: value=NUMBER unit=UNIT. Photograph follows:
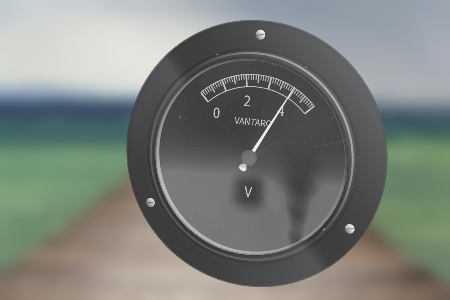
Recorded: value=4 unit=V
